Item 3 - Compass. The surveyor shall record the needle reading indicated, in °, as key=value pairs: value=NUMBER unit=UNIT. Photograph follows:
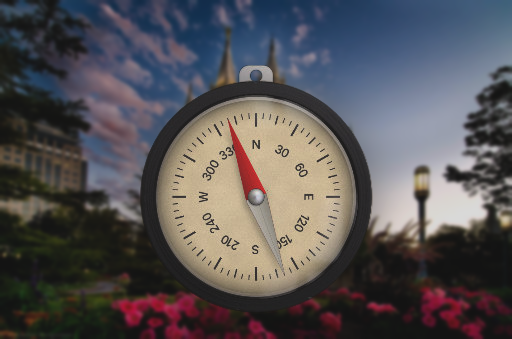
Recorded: value=340 unit=°
